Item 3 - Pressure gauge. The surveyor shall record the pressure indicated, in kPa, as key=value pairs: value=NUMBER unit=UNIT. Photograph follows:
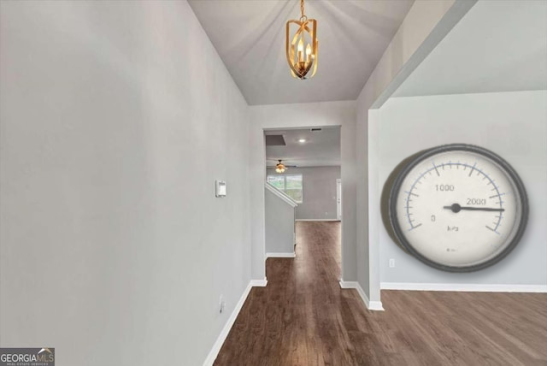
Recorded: value=2200 unit=kPa
